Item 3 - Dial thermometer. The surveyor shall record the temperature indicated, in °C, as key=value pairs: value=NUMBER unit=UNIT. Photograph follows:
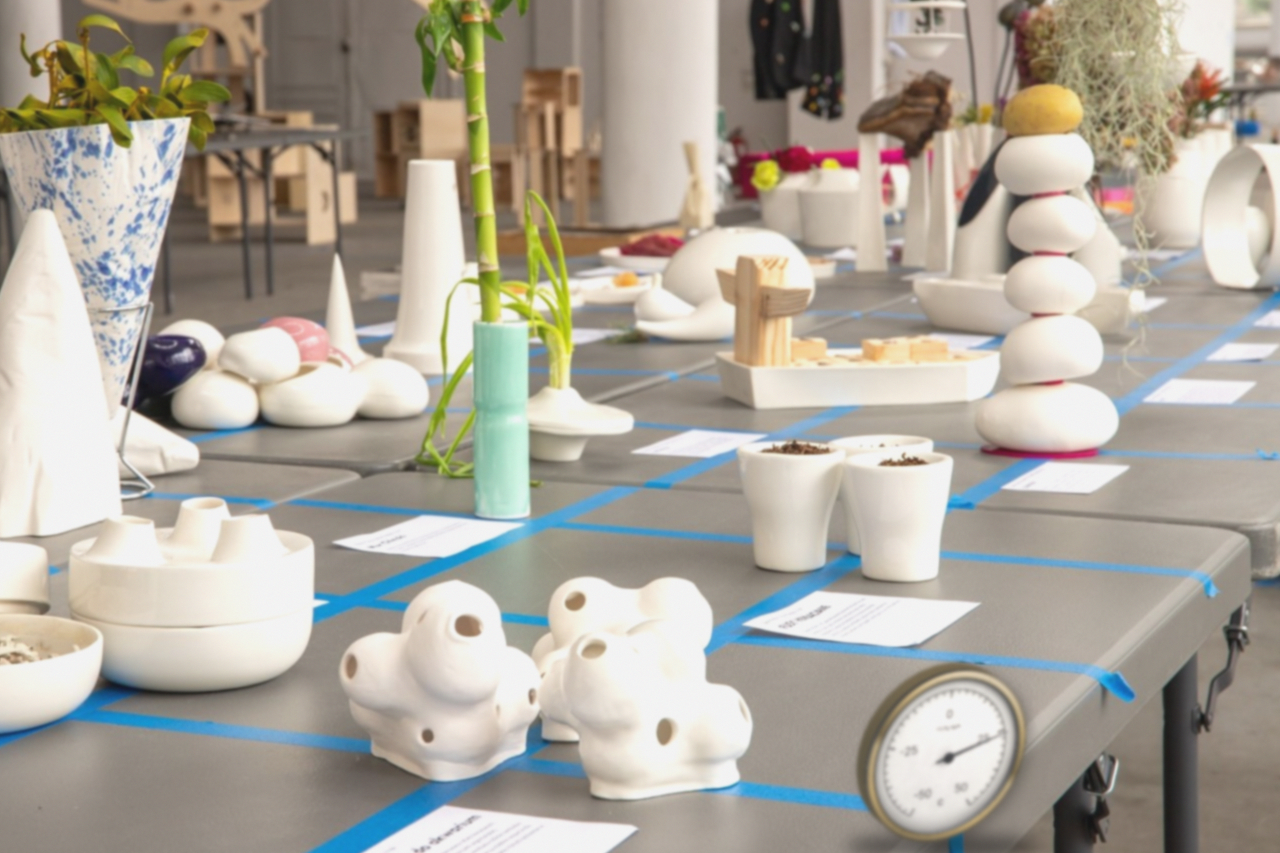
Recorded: value=25 unit=°C
